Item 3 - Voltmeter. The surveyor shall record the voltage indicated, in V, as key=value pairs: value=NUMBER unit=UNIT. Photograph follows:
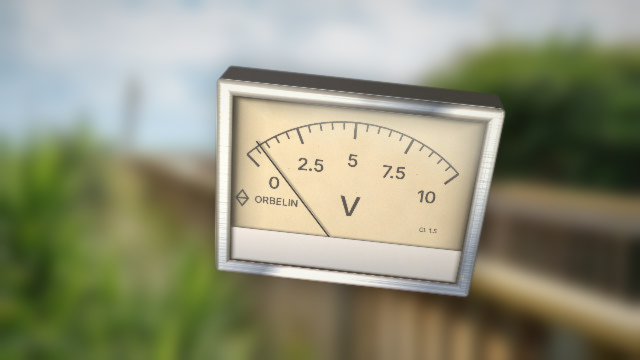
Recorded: value=0.75 unit=V
